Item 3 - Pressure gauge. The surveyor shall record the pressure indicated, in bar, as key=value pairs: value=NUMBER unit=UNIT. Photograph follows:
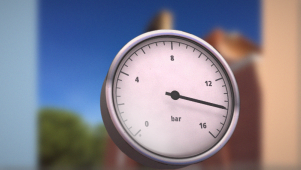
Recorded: value=14 unit=bar
